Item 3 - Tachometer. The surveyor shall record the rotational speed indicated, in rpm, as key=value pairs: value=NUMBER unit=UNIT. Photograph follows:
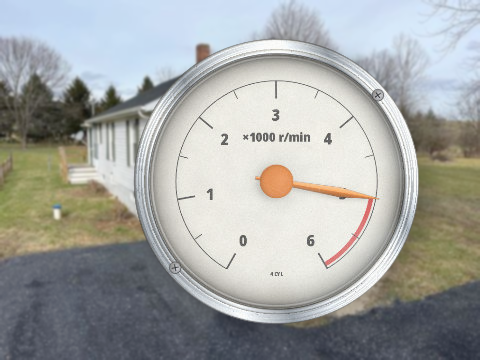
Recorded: value=5000 unit=rpm
